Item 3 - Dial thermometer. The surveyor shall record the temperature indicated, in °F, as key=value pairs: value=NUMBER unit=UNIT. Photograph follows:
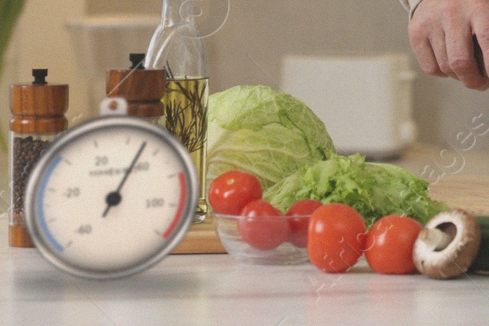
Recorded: value=50 unit=°F
